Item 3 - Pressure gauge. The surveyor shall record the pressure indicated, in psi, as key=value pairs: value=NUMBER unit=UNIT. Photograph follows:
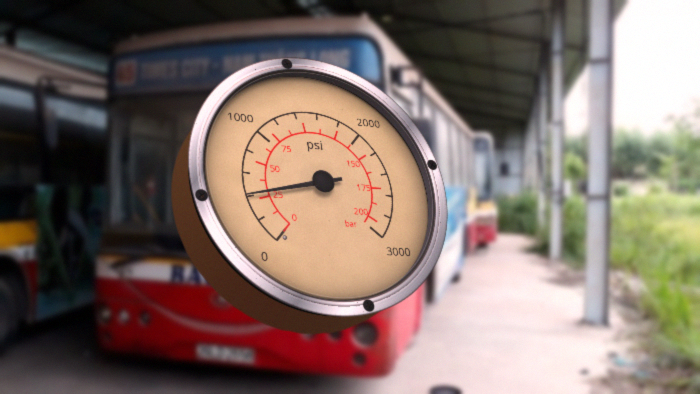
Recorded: value=400 unit=psi
